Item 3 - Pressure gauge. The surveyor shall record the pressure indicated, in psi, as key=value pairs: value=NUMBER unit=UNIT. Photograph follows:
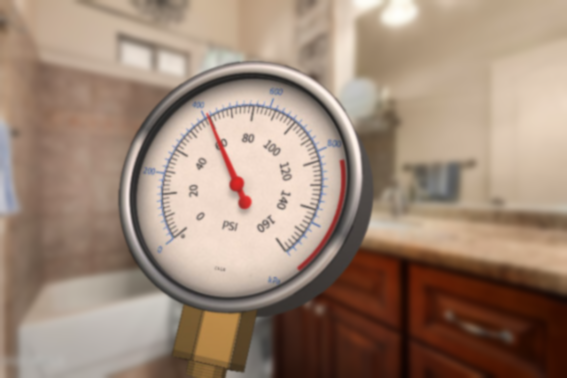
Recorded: value=60 unit=psi
